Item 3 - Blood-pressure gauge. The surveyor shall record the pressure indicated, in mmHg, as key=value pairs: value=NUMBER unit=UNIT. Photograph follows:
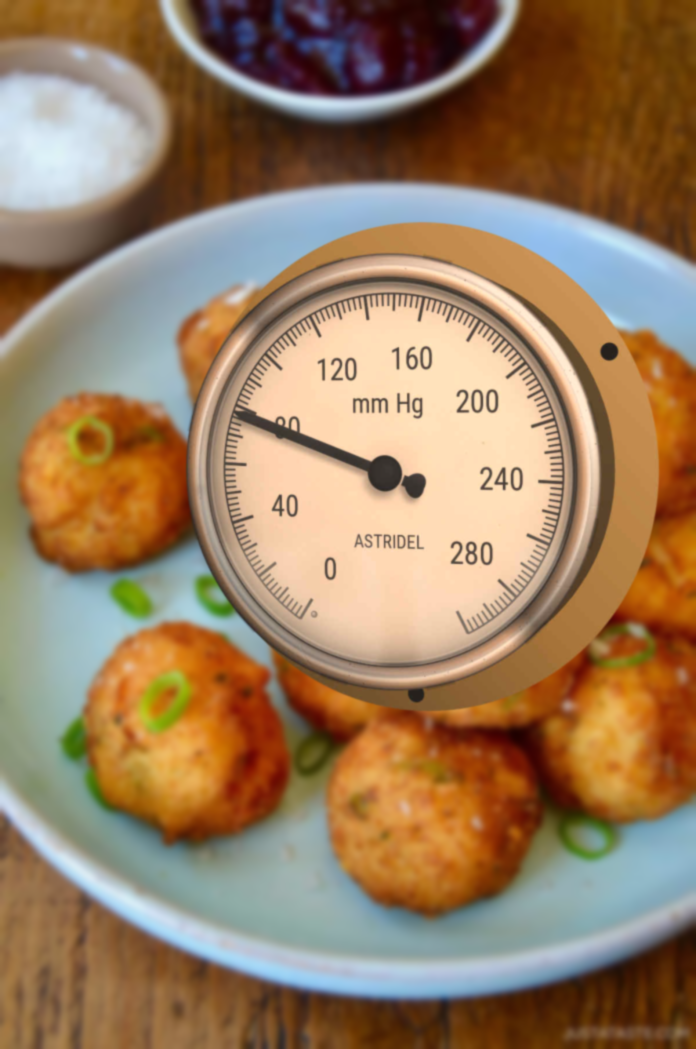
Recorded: value=78 unit=mmHg
